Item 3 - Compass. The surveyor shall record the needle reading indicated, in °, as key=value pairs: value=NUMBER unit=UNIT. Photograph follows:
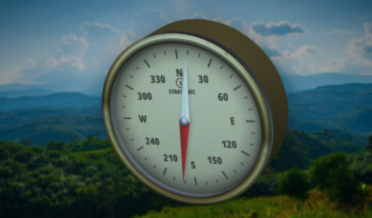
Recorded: value=190 unit=°
